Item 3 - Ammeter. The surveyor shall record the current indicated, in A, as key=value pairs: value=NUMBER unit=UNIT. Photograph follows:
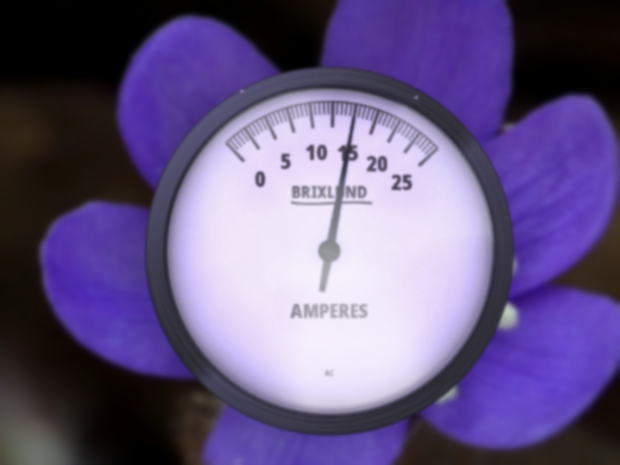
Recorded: value=15 unit=A
